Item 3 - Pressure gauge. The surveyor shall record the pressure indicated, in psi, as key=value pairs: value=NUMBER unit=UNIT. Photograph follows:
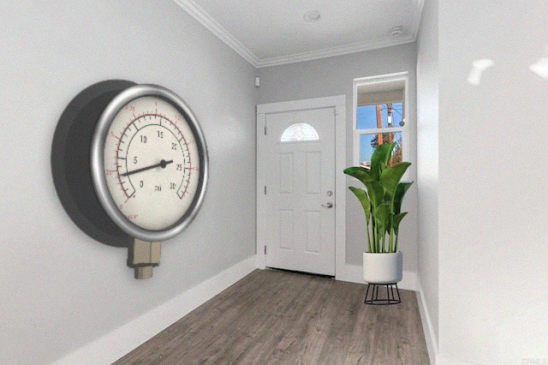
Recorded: value=3 unit=psi
